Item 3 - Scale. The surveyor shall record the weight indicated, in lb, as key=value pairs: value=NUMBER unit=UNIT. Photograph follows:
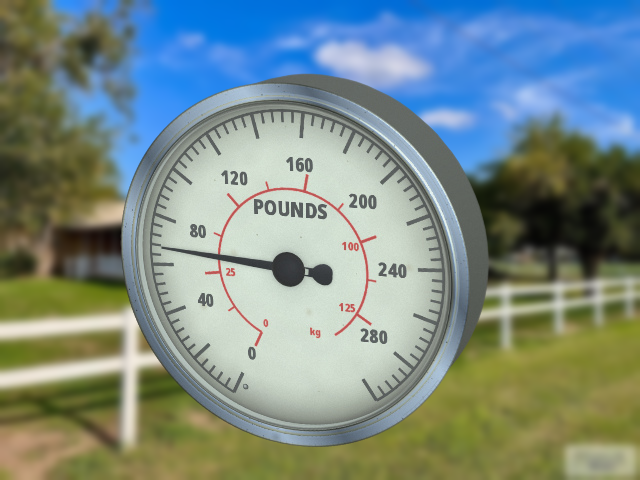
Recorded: value=68 unit=lb
